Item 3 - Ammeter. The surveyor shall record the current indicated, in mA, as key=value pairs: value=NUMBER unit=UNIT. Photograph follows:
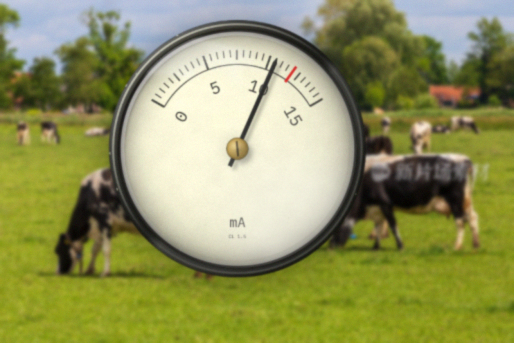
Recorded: value=10.5 unit=mA
